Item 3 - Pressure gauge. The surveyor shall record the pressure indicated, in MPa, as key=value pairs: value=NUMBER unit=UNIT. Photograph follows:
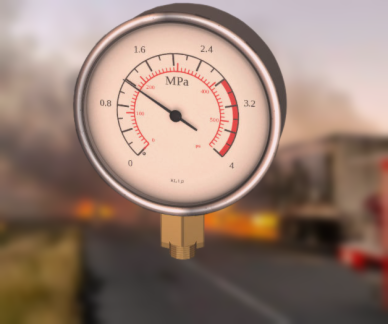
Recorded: value=1.2 unit=MPa
